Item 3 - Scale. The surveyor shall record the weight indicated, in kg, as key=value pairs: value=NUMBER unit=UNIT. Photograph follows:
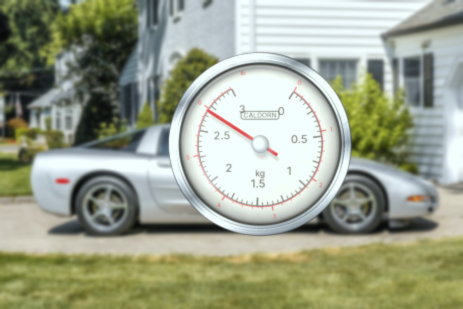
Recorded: value=2.7 unit=kg
